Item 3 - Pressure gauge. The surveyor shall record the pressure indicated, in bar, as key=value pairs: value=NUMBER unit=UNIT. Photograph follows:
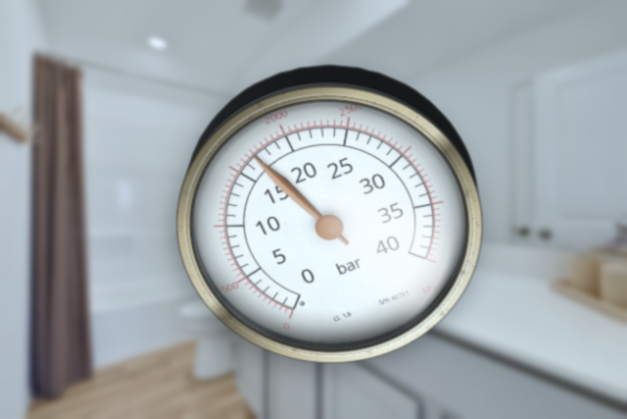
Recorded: value=17 unit=bar
